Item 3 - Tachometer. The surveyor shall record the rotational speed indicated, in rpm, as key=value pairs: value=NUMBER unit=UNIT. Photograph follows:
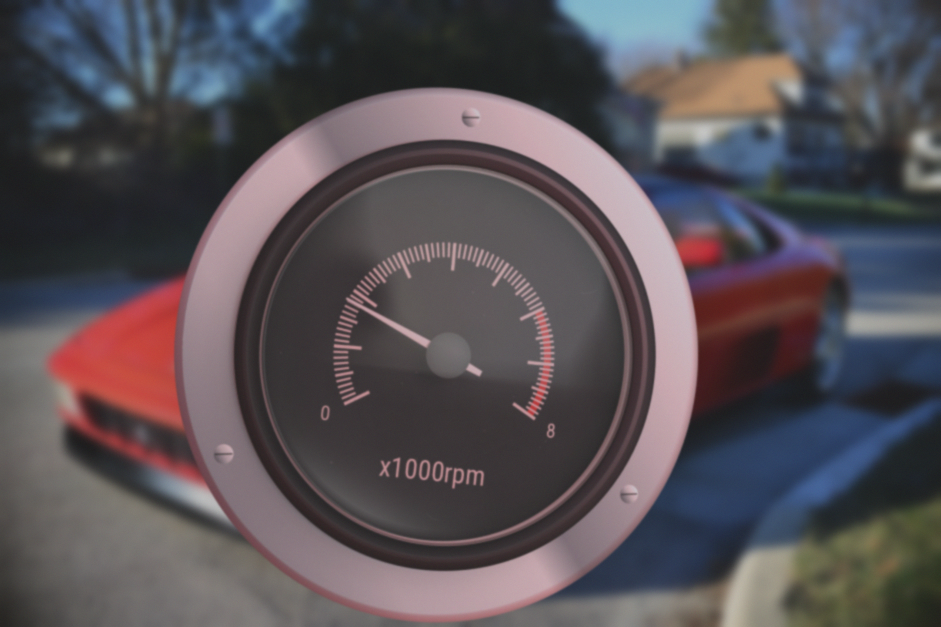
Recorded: value=1800 unit=rpm
